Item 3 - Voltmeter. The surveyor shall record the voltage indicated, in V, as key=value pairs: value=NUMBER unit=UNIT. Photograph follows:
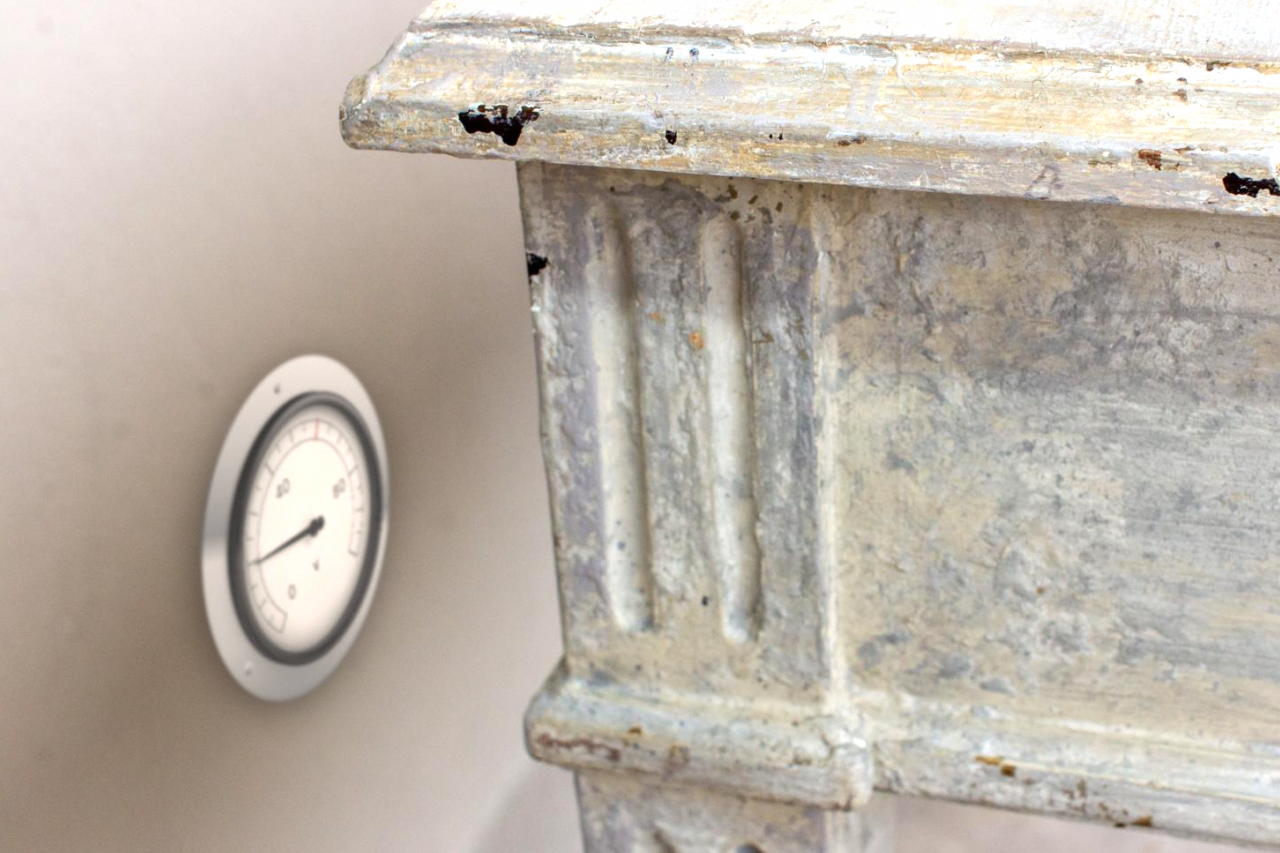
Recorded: value=20 unit=V
